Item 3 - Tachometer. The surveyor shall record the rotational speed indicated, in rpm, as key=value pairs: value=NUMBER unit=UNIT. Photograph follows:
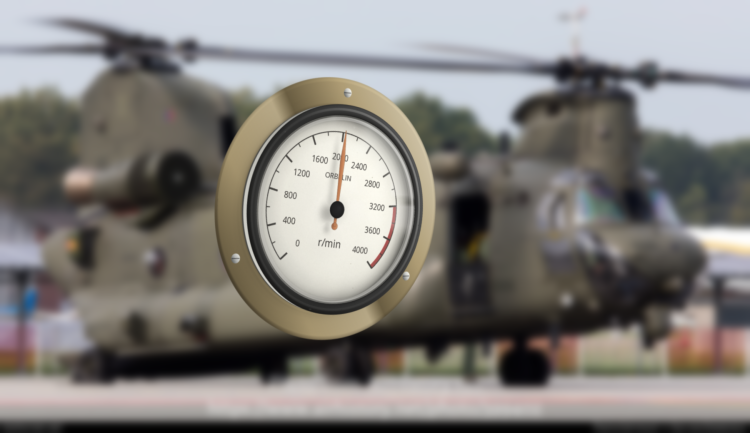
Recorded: value=2000 unit=rpm
